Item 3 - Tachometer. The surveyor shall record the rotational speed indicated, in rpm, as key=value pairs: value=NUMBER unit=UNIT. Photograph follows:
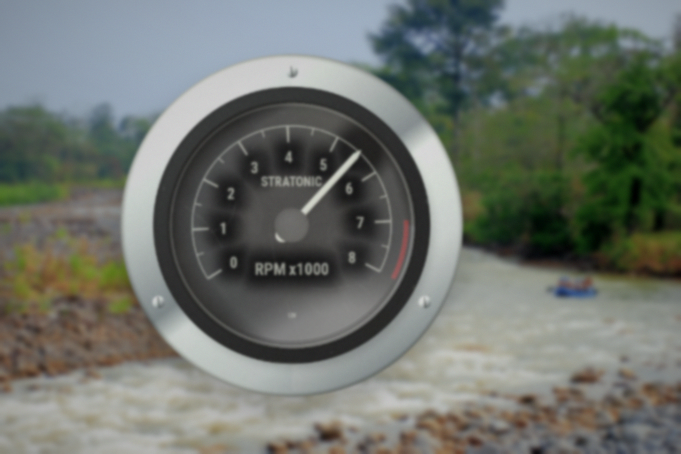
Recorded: value=5500 unit=rpm
